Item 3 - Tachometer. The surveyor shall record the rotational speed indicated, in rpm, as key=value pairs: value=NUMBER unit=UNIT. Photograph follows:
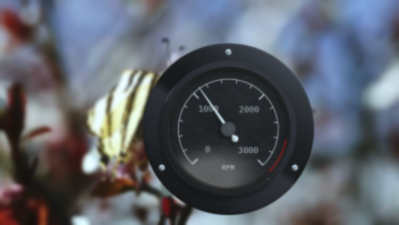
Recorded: value=1100 unit=rpm
